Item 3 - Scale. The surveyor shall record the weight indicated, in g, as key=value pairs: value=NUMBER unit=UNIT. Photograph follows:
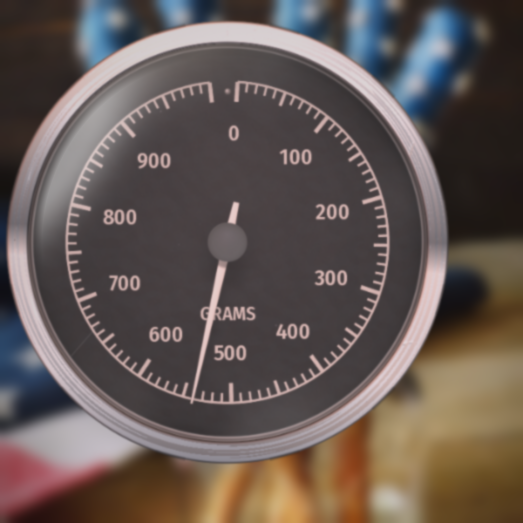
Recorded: value=540 unit=g
